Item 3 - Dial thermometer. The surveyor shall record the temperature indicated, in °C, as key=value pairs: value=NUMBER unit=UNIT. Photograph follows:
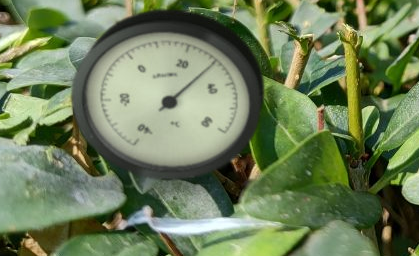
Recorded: value=30 unit=°C
